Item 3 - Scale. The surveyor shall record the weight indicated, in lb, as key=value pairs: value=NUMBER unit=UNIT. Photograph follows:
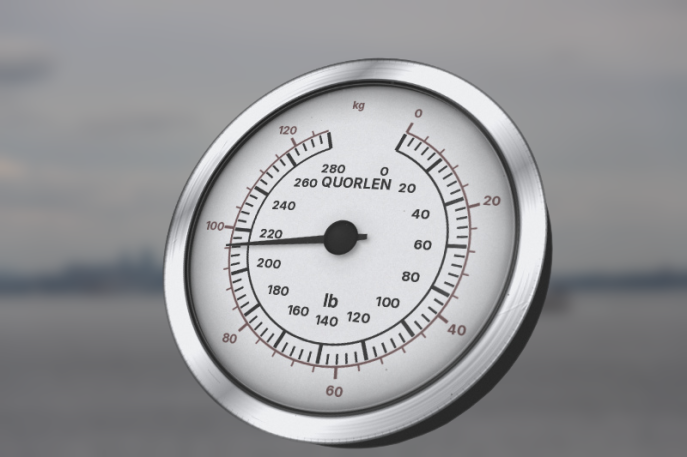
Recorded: value=212 unit=lb
